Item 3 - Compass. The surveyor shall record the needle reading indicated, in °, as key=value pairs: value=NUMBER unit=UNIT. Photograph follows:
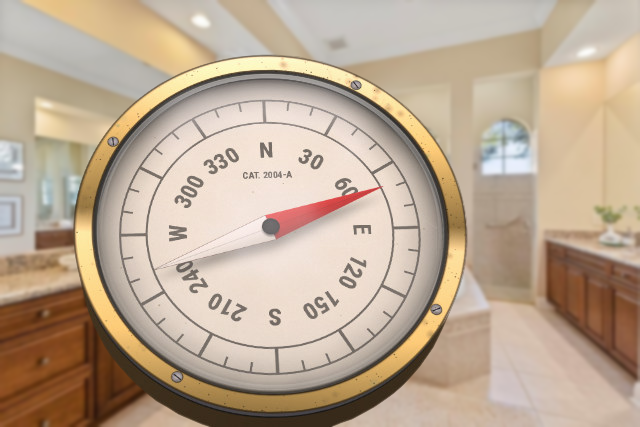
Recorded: value=70 unit=°
